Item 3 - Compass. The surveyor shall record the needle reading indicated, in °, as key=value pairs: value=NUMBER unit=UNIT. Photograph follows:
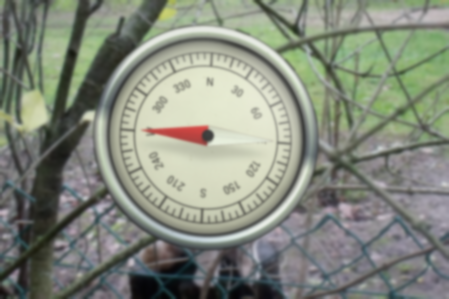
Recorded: value=270 unit=°
